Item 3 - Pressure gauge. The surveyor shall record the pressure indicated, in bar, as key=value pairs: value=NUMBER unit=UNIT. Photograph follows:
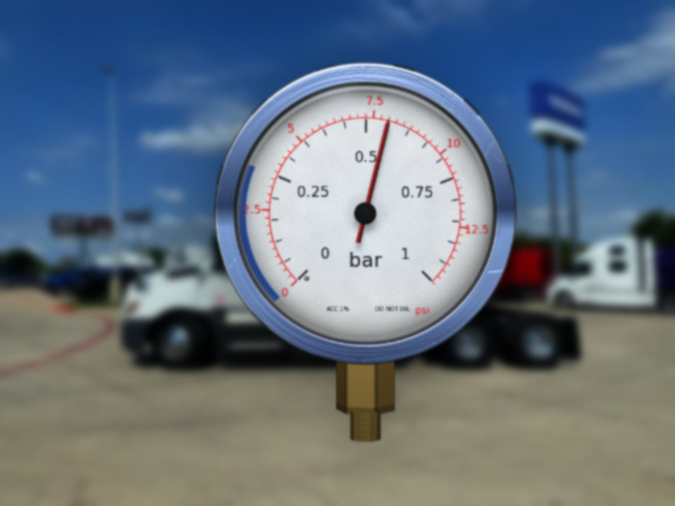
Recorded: value=0.55 unit=bar
